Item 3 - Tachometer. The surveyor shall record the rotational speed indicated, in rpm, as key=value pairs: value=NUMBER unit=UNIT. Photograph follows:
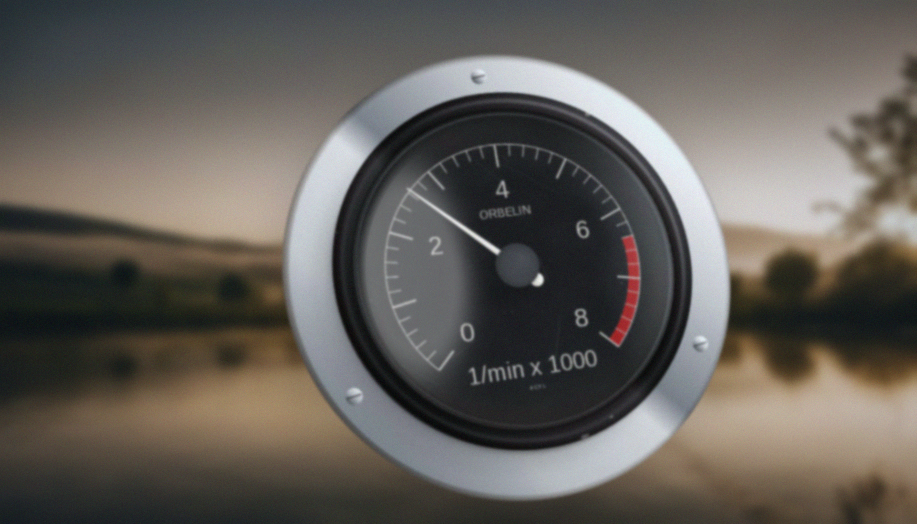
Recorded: value=2600 unit=rpm
